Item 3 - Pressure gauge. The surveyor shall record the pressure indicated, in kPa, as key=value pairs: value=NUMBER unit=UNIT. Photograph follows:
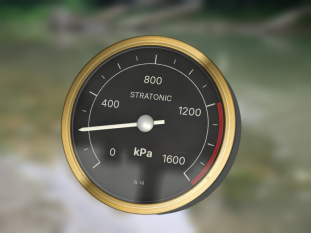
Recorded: value=200 unit=kPa
